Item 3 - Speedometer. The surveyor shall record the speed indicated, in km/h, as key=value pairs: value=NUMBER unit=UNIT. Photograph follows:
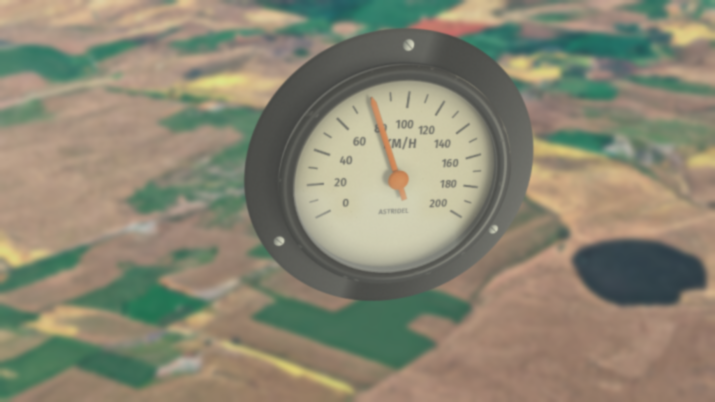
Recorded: value=80 unit=km/h
